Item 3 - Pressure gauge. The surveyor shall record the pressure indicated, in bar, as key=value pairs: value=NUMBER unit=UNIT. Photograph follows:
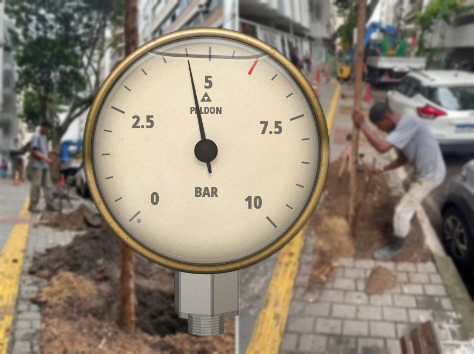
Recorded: value=4.5 unit=bar
